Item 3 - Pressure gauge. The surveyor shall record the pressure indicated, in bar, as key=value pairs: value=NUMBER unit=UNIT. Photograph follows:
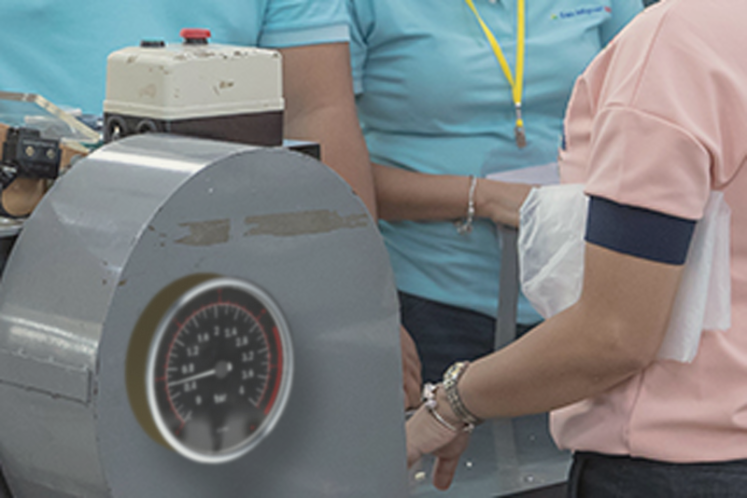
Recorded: value=0.6 unit=bar
